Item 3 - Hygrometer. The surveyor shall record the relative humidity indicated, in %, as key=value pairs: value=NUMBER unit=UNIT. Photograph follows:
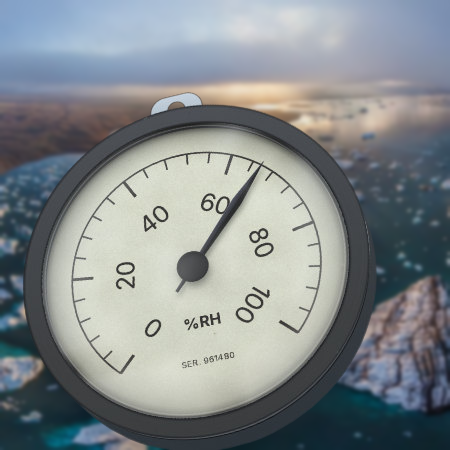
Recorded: value=66 unit=%
